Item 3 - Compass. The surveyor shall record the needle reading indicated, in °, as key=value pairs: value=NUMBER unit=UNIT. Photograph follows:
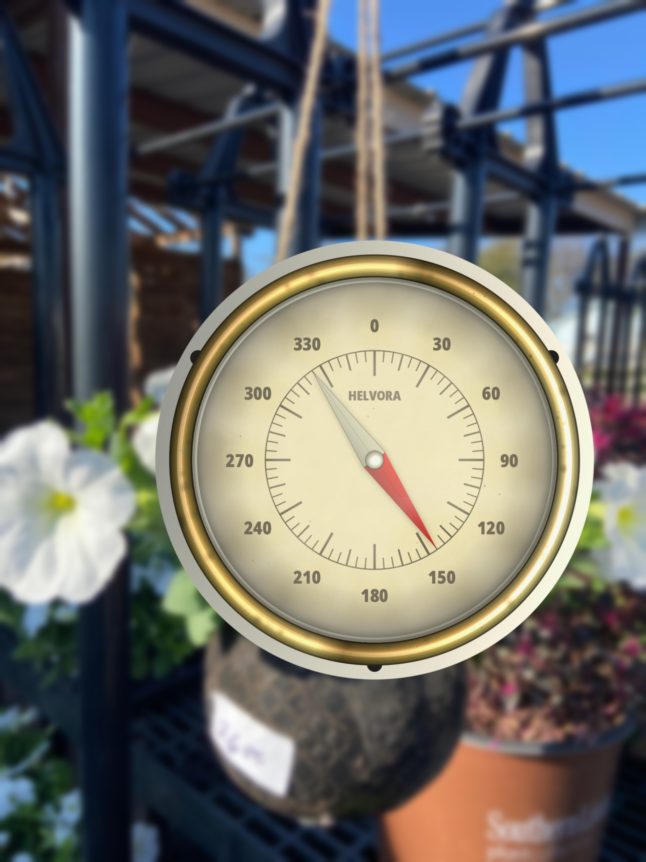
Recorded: value=145 unit=°
